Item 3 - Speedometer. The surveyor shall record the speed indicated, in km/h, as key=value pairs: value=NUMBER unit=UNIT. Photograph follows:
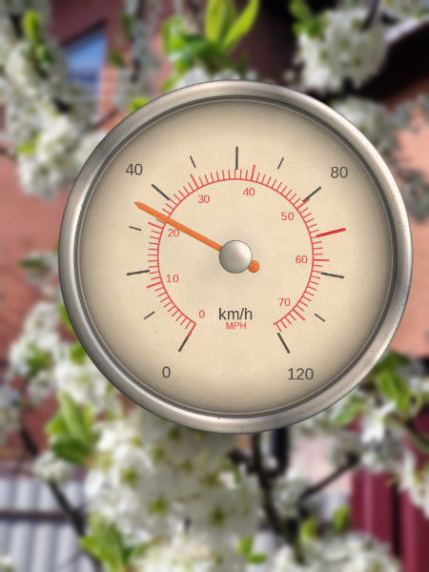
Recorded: value=35 unit=km/h
